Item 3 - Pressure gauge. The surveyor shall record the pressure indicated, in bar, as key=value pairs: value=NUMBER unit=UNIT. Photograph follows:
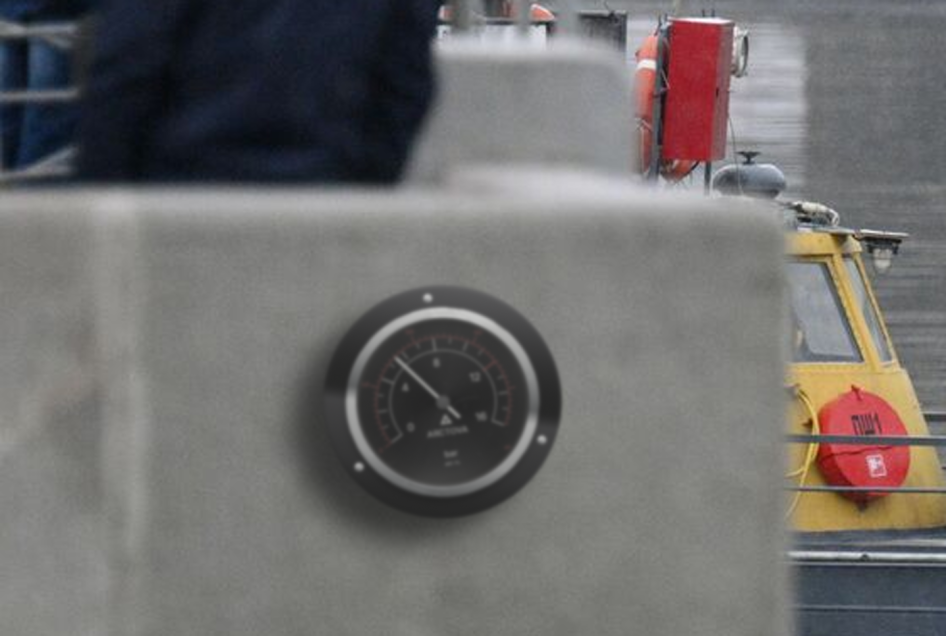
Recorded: value=5.5 unit=bar
